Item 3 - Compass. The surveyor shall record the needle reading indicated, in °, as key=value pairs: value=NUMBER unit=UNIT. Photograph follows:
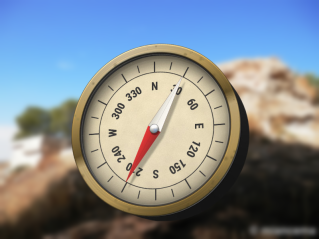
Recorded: value=210 unit=°
